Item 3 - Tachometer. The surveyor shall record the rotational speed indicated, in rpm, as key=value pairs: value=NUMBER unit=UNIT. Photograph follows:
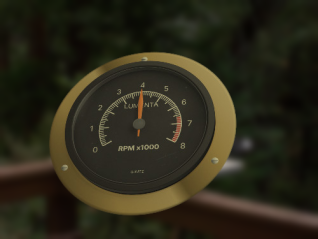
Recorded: value=4000 unit=rpm
